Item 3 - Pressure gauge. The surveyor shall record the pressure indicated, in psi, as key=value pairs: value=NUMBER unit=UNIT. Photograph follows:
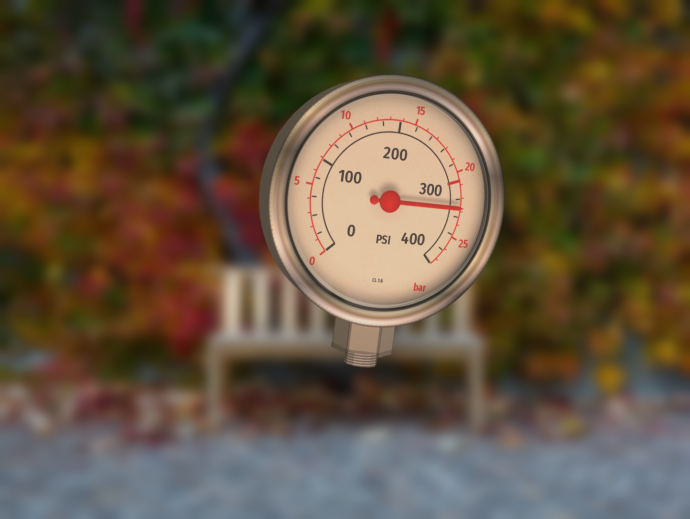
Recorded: value=330 unit=psi
